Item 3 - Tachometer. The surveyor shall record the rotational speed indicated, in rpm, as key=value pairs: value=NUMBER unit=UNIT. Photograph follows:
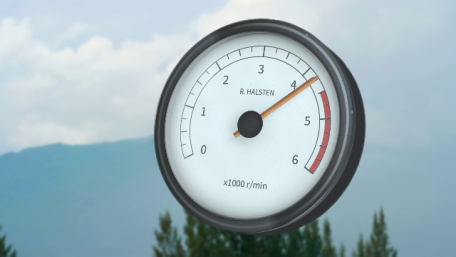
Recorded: value=4250 unit=rpm
